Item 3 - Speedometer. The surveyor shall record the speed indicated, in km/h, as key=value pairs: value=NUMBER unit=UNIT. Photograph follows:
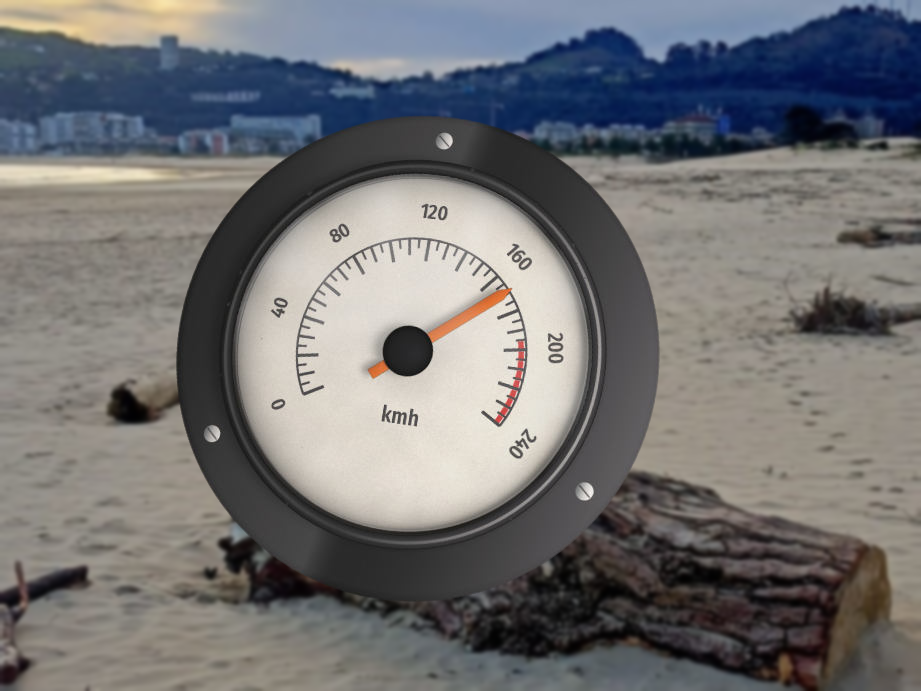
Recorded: value=170 unit=km/h
